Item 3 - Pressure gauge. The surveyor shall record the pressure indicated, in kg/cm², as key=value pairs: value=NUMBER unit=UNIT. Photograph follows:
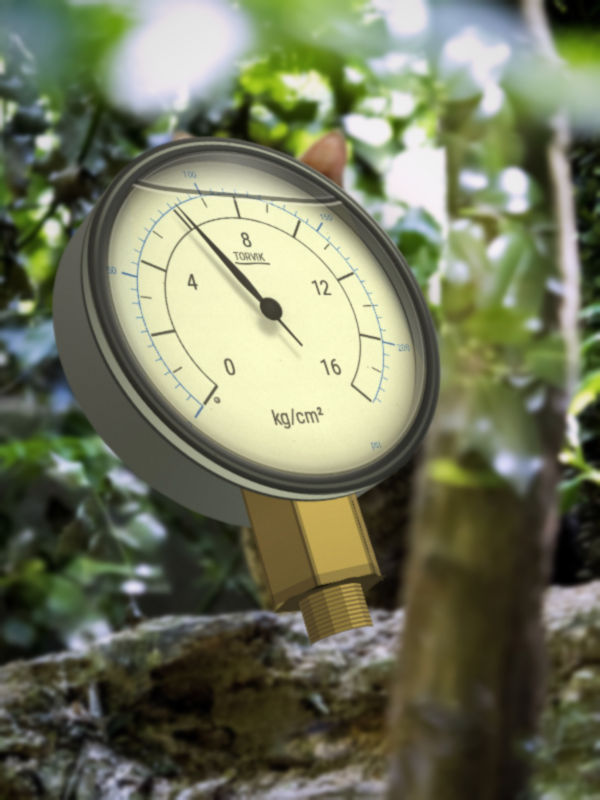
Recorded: value=6 unit=kg/cm²
